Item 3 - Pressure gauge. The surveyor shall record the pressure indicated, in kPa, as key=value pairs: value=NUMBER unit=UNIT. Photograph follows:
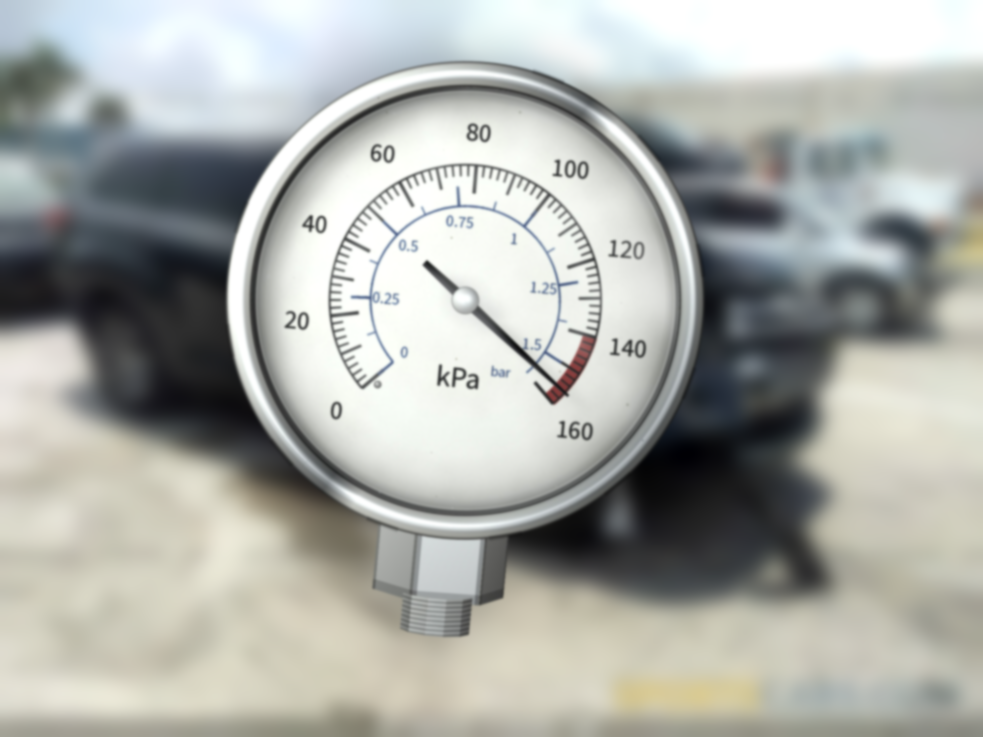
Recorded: value=156 unit=kPa
